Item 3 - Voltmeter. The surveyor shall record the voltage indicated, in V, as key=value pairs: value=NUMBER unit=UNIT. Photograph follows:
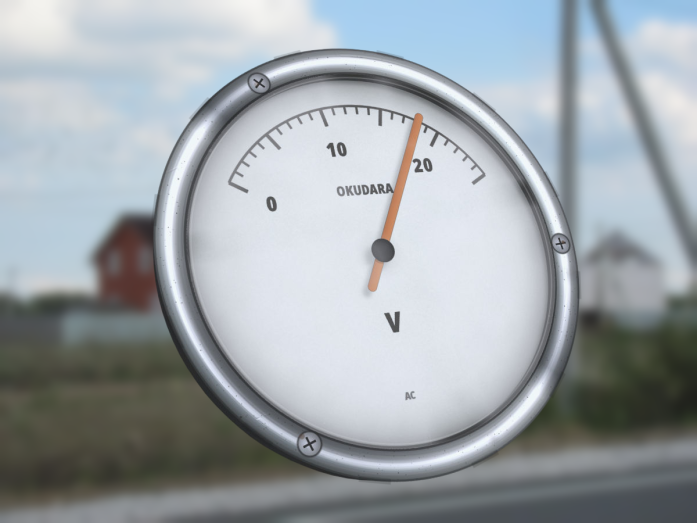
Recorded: value=18 unit=V
